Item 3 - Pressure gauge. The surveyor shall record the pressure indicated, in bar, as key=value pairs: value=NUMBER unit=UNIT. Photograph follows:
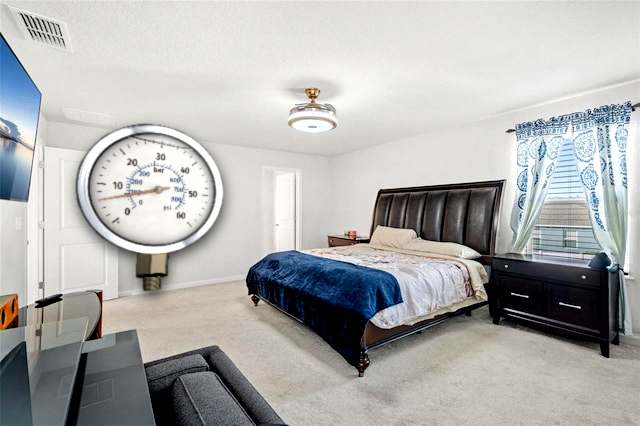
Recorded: value=6 unit=bar
